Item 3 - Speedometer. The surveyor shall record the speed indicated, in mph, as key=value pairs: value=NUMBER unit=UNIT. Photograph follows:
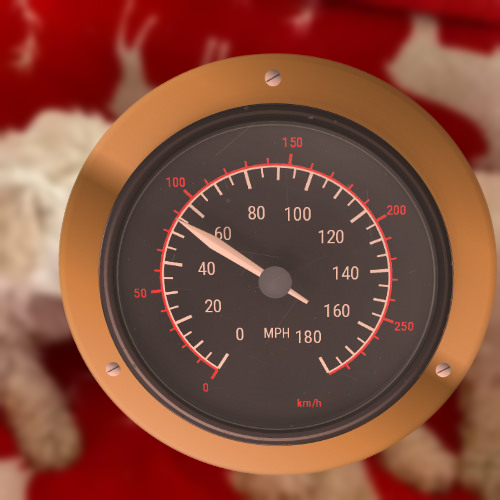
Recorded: value=55 unit=mph
